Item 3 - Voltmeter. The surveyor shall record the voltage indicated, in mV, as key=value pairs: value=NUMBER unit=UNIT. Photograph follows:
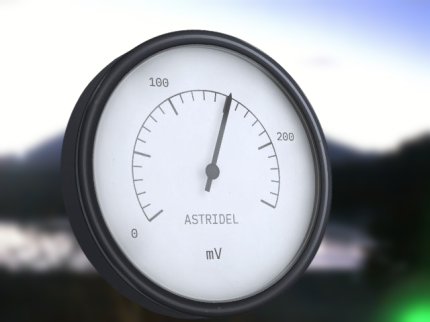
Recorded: value=150 unit=mV
